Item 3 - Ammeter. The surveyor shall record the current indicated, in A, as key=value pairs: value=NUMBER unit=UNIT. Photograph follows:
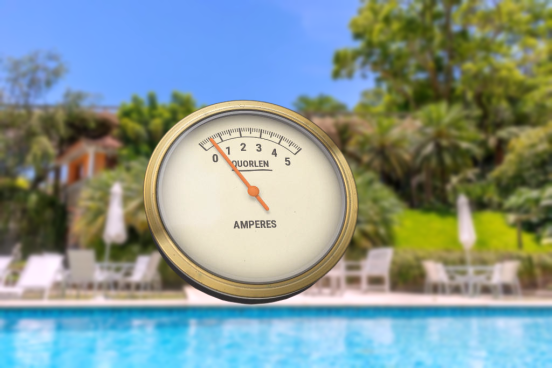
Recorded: value=0.5 unit=A
